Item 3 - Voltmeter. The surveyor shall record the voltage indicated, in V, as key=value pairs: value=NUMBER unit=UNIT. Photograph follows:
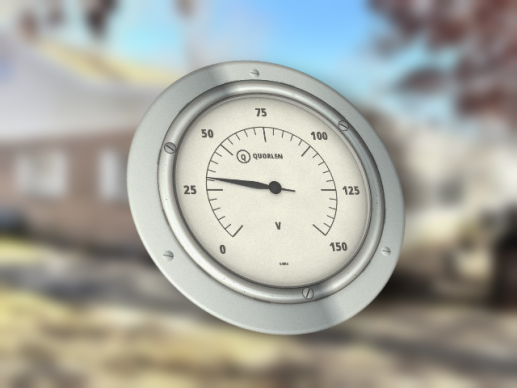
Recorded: value=30 unit=V
